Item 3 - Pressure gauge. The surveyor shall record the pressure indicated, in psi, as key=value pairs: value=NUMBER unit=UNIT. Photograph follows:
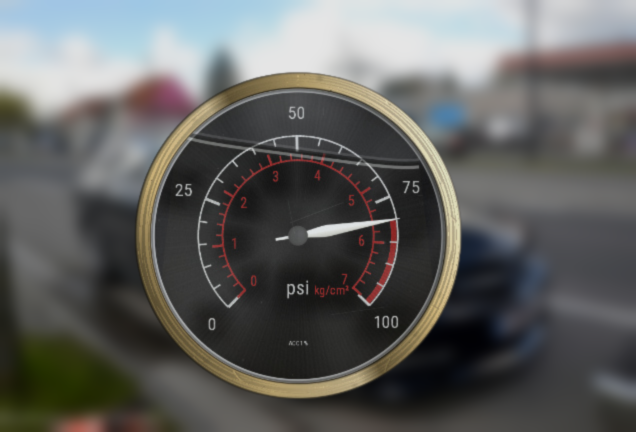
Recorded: value=80 unit=psi
